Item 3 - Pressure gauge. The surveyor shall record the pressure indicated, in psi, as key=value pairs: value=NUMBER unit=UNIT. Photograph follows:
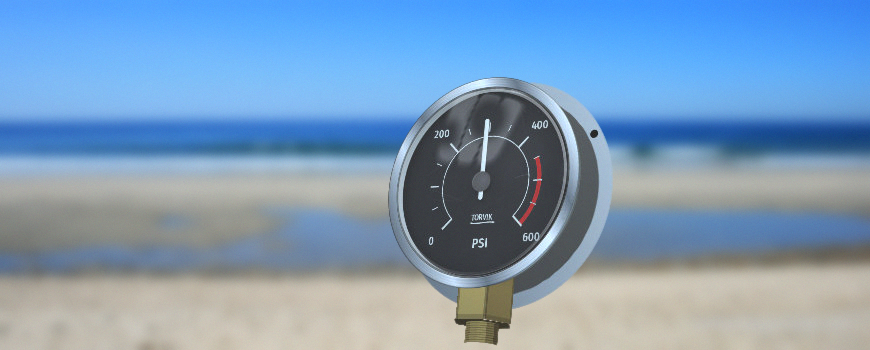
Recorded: value=300 unit=psi
